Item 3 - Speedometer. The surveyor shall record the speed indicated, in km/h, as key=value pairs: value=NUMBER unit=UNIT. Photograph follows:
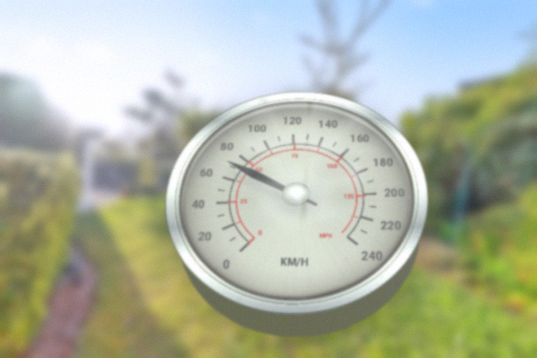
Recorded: value=70 unit=km/h
